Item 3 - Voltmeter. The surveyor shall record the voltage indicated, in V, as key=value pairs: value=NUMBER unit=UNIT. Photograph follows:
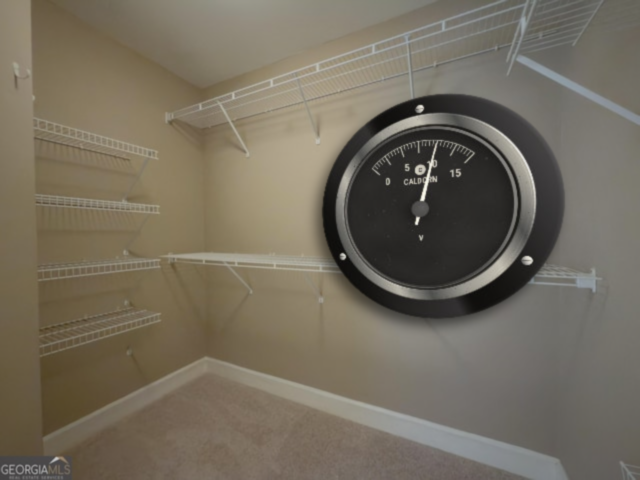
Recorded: value=10 unit=V
